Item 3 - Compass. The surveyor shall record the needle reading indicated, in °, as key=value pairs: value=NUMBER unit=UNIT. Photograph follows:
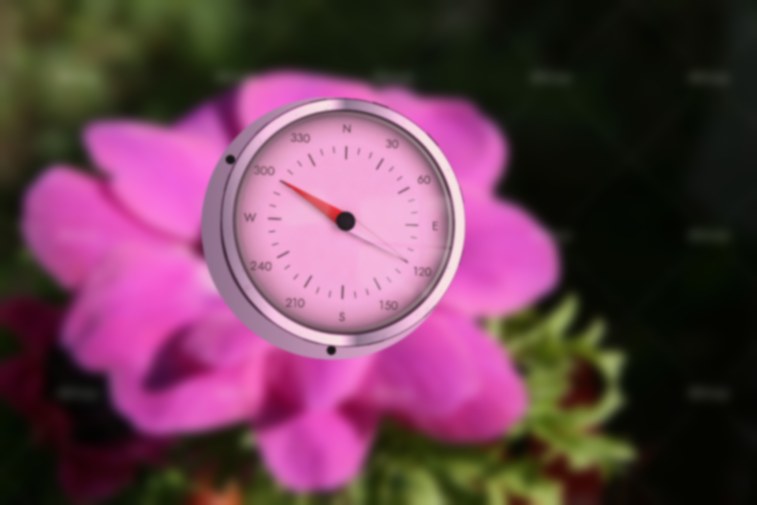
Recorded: value=300 unit=°
